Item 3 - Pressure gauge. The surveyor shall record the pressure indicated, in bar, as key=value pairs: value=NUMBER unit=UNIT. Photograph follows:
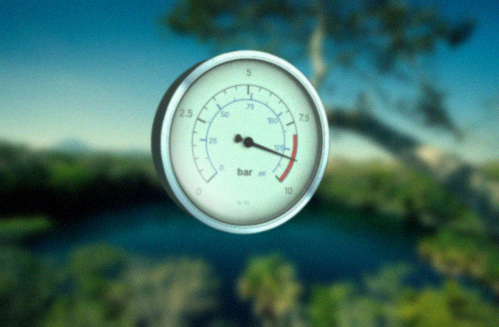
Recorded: value=9 unit=bar
